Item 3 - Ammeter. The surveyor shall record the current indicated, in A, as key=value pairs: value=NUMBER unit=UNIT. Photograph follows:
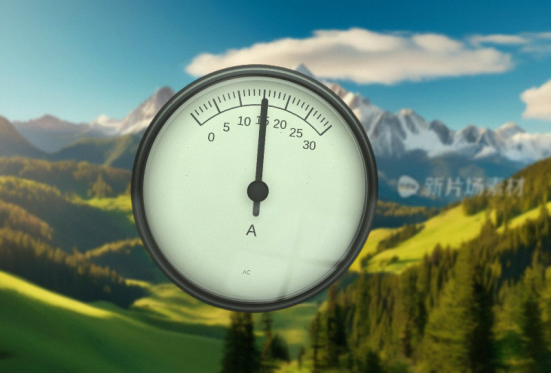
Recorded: value=15 unit=A
